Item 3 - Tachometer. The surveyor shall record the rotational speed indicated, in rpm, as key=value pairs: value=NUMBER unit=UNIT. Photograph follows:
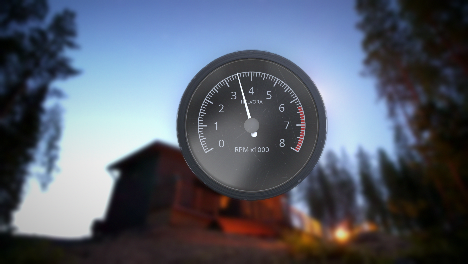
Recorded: value=3500 unit=rpm
